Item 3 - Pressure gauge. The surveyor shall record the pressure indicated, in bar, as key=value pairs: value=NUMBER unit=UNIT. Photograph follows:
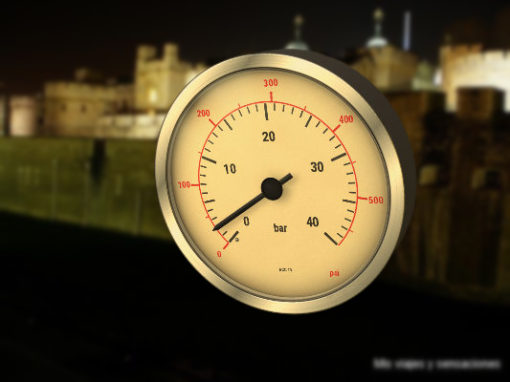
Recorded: value=2 unit=bar
